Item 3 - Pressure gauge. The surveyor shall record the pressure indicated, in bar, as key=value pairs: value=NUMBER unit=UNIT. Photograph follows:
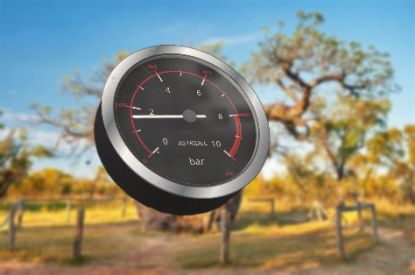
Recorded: value=1.5 unit=bar
